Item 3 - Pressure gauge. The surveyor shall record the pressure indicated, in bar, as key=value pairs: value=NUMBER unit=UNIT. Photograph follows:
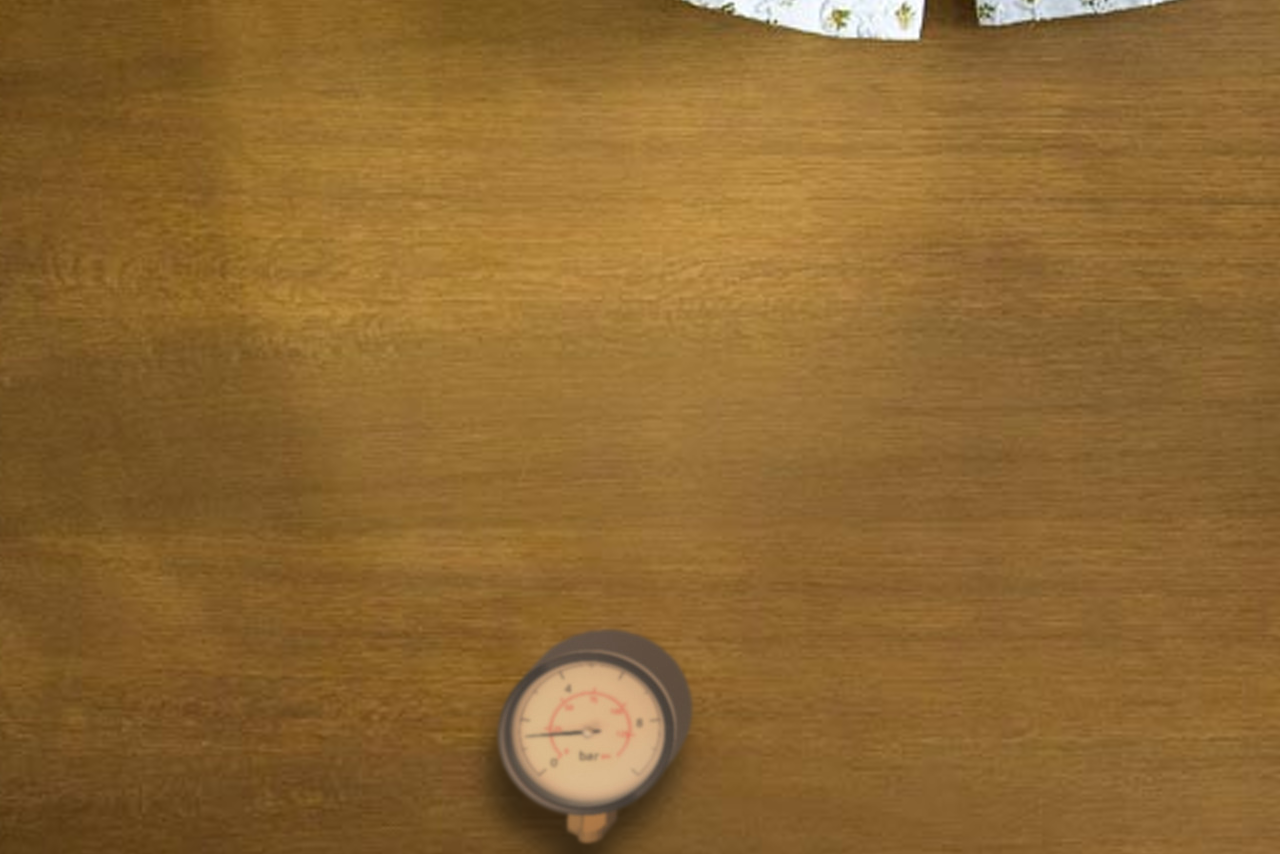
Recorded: value=1.5 unit=bar
